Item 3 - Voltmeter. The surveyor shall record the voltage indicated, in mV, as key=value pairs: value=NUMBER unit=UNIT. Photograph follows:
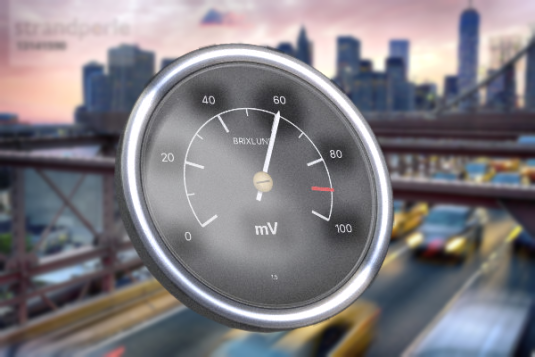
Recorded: value=60 unit=mV
